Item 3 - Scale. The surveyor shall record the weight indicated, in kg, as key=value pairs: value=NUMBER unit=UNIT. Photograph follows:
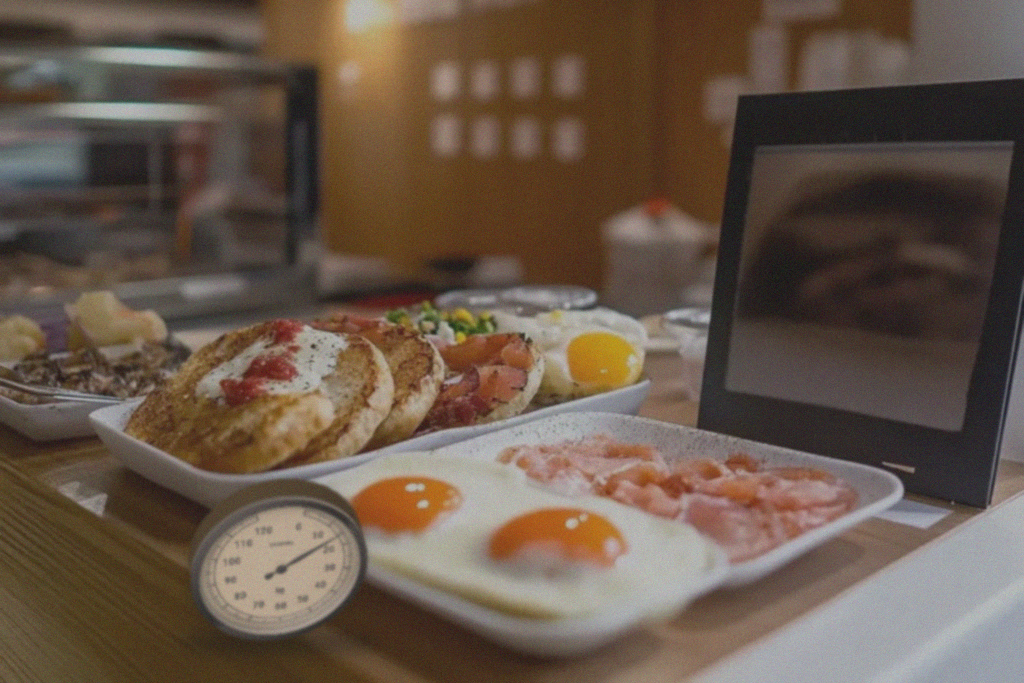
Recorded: value=15 unit=kg
